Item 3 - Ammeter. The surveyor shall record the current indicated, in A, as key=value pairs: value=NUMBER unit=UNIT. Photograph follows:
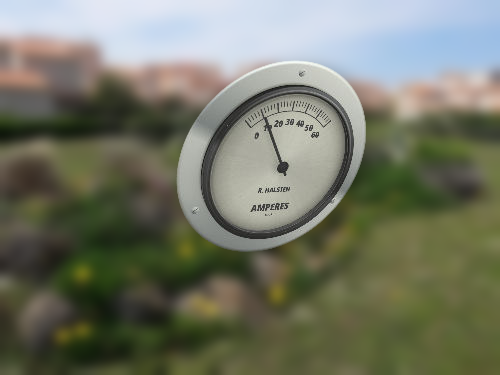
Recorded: value=10 unit=A
